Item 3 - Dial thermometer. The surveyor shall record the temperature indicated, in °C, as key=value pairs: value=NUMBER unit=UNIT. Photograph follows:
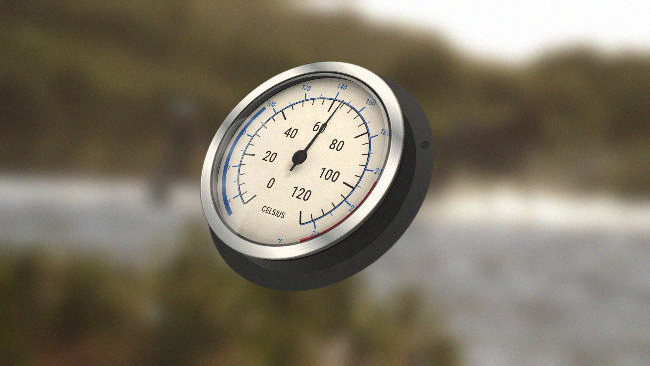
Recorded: value=64 unit=°C
